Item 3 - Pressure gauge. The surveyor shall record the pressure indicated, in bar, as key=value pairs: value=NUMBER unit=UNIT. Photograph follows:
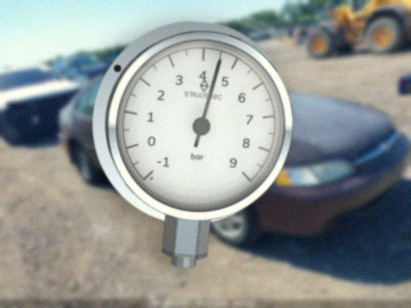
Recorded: value=4.5 unit=bar
